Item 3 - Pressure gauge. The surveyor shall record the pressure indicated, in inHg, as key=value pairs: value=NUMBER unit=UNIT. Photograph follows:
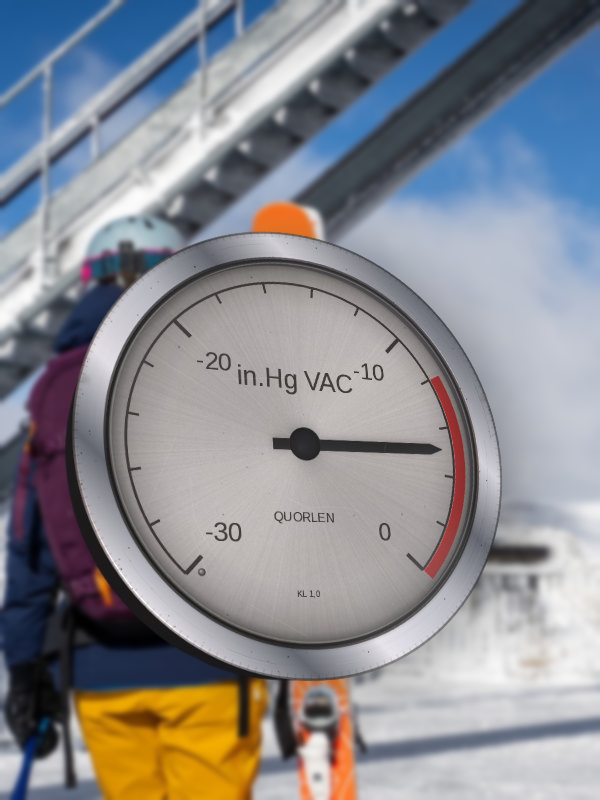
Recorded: value=-5 unit=inHg
